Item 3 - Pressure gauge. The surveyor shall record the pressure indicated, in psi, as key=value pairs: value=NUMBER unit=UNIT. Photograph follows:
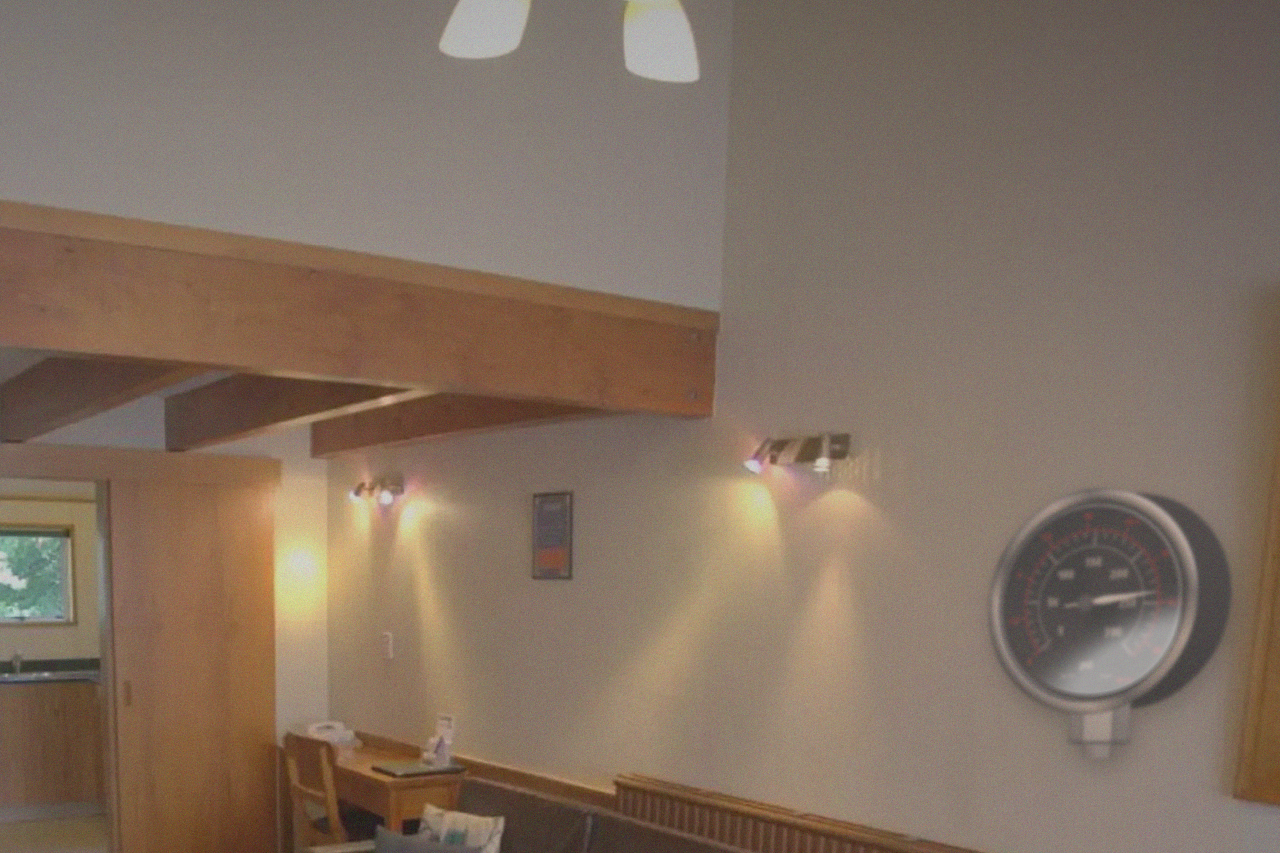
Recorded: value=240 unit=psi
